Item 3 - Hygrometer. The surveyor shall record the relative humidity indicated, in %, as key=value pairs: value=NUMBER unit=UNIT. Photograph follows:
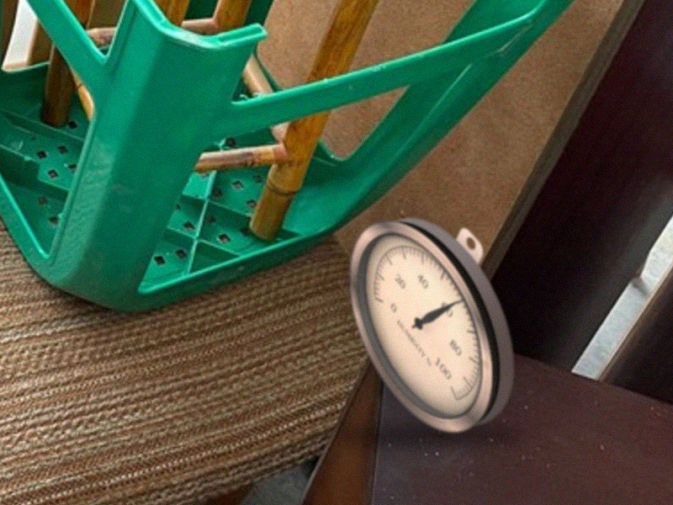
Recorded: value=60 unit=%
